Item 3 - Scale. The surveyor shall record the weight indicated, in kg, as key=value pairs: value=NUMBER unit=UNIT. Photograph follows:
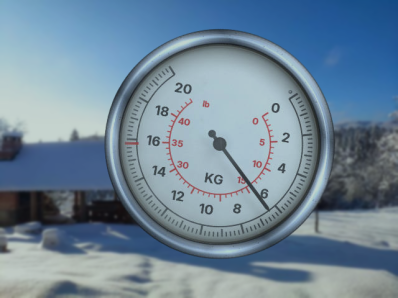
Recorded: value=6.4 unit=kg
